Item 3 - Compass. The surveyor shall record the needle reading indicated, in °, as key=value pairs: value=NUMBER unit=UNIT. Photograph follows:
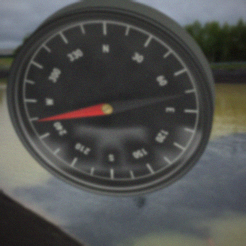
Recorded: value=255 unit=°
